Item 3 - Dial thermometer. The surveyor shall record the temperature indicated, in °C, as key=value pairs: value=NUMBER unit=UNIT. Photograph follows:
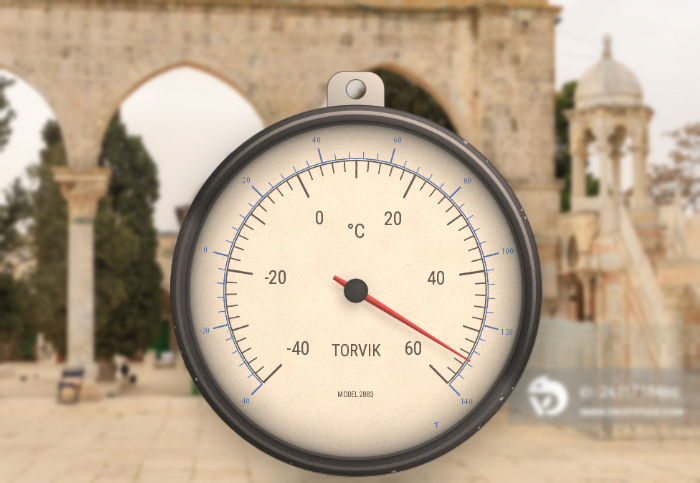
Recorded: value=55 unit=°C
